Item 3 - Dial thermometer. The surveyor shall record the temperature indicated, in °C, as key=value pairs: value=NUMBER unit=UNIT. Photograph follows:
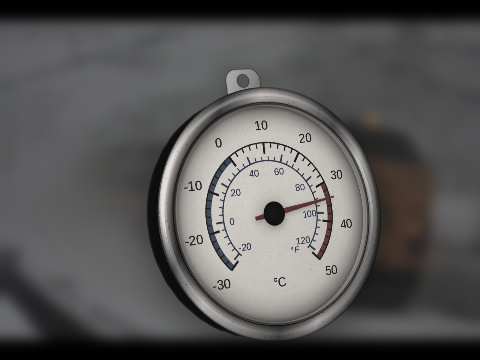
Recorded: value=34 unit=°C
